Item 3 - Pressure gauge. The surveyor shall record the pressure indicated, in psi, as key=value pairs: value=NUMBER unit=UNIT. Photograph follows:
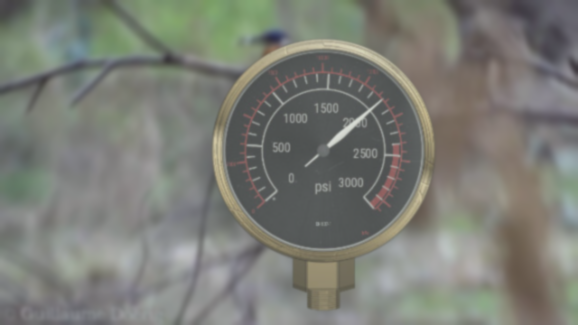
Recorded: value=2000 unit=psi
